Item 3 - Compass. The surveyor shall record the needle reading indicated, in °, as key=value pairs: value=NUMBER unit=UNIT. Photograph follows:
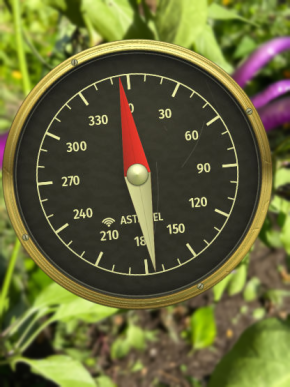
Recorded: value=355 unit=°
